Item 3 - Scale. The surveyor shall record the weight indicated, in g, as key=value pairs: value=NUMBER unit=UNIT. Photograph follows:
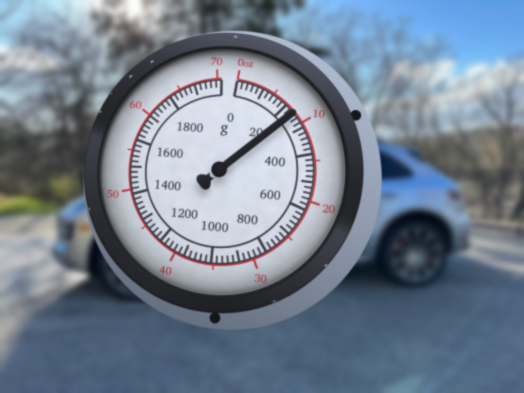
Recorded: value=240 unit=g
